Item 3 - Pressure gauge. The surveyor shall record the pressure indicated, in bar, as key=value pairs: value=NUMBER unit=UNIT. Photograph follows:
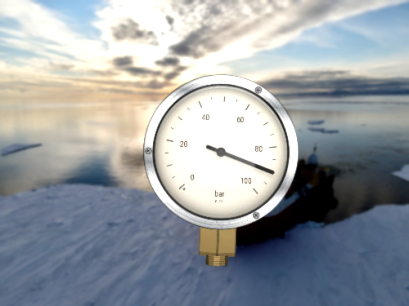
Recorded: value=90 unit=bar
